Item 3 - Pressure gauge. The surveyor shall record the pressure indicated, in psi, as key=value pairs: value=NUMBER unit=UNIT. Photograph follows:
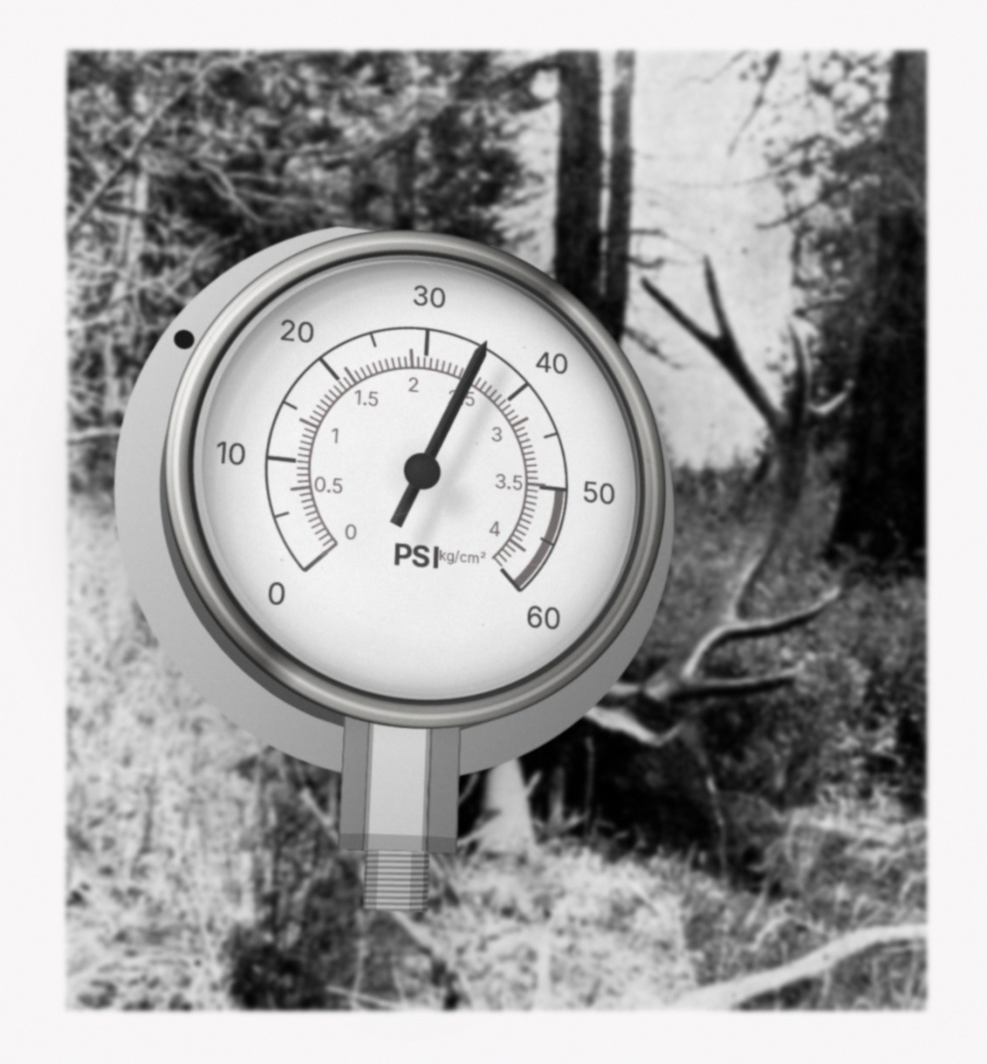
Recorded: value=35 unit=psi
